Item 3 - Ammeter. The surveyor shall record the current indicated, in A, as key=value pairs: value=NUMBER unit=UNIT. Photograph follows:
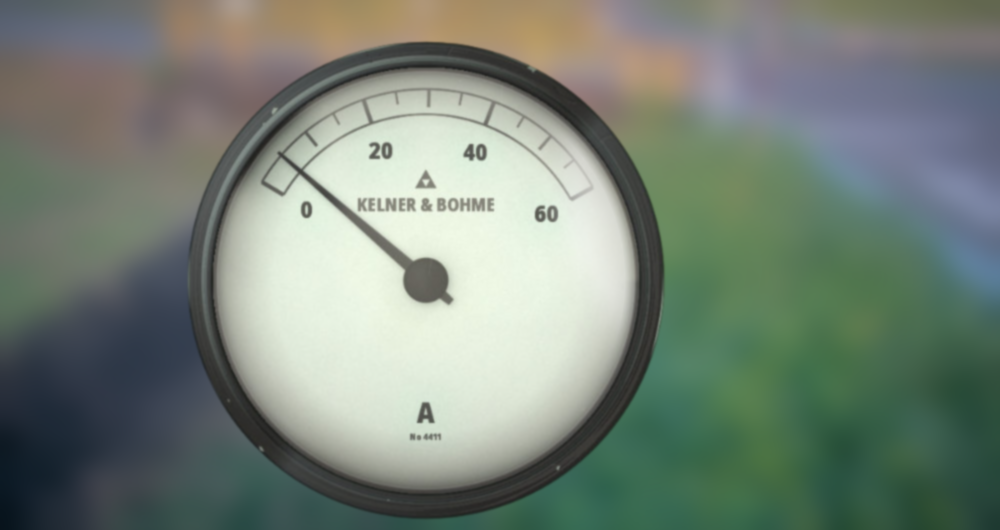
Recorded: value=5 unit=A
